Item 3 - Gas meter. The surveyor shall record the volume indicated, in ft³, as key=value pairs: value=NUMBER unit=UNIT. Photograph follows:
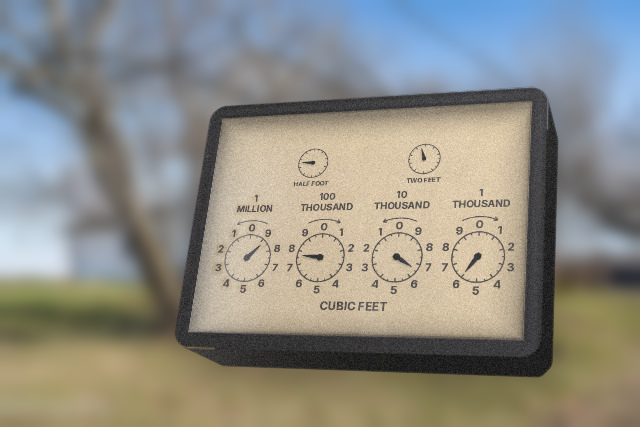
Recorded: value=876600 unit=ft³
